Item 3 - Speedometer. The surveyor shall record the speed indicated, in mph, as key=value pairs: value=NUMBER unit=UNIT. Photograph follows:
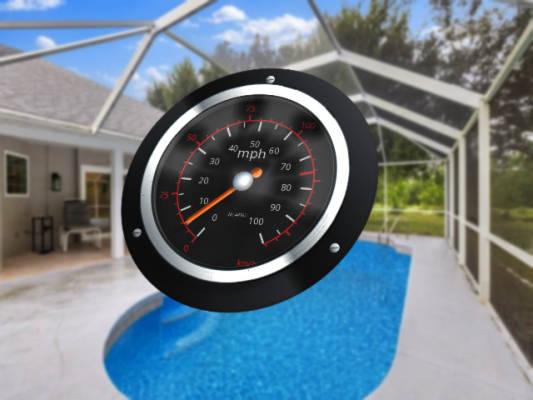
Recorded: value=5 unit=mph
